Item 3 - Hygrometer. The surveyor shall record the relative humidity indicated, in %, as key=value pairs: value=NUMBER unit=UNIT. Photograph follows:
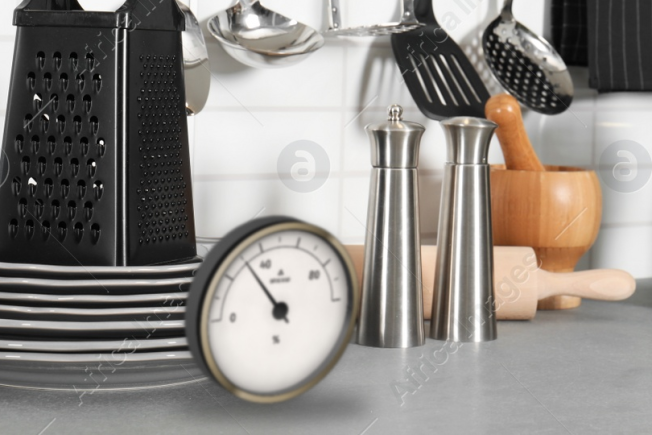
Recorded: value=30 unit=%
